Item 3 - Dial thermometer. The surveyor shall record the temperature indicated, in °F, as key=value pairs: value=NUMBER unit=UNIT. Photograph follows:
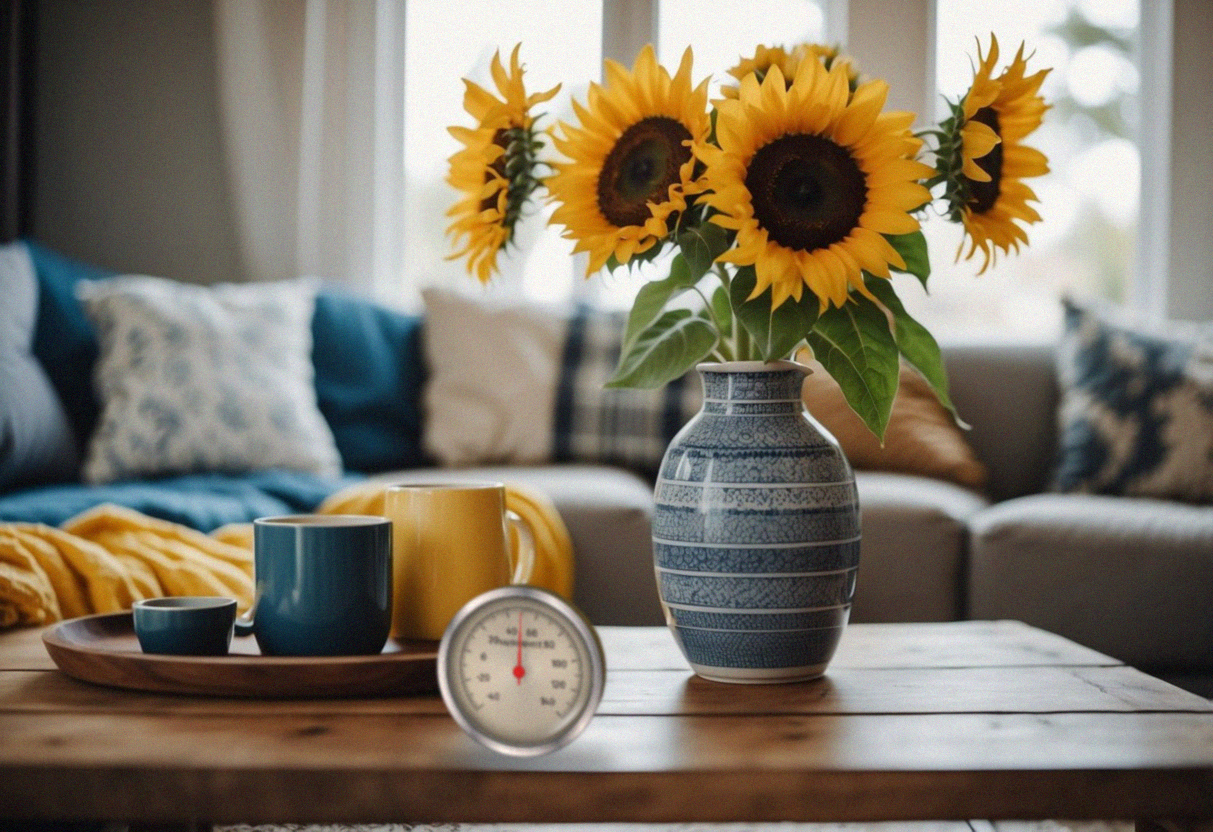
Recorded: value=50 unit=°F
